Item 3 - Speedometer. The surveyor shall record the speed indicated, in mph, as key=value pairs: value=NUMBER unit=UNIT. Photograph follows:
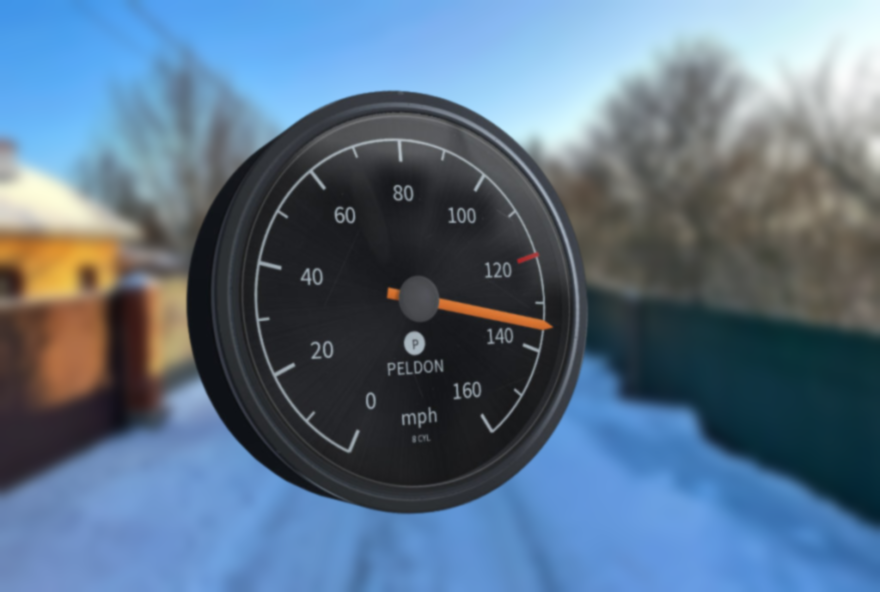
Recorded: value=135 unit=mph
